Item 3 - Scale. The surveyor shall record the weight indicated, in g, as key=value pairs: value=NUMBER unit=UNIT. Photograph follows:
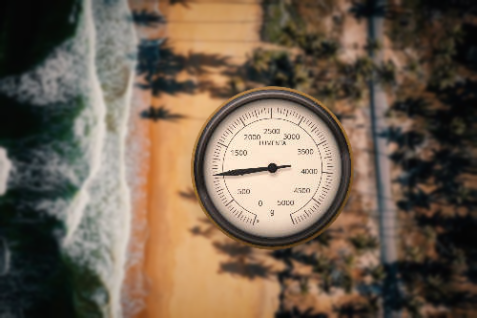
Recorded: value=1000 unit=g
